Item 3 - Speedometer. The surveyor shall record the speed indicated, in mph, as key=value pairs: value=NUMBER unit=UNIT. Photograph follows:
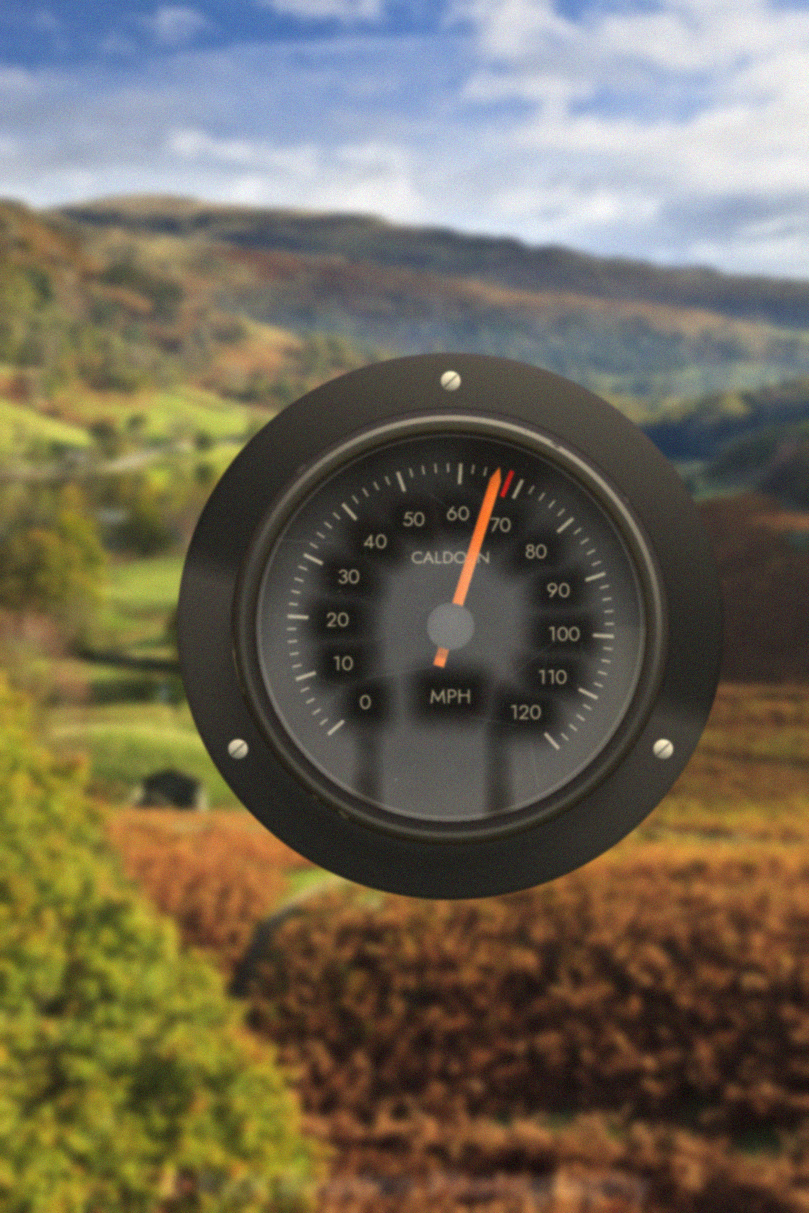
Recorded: value=66 unit=mph
